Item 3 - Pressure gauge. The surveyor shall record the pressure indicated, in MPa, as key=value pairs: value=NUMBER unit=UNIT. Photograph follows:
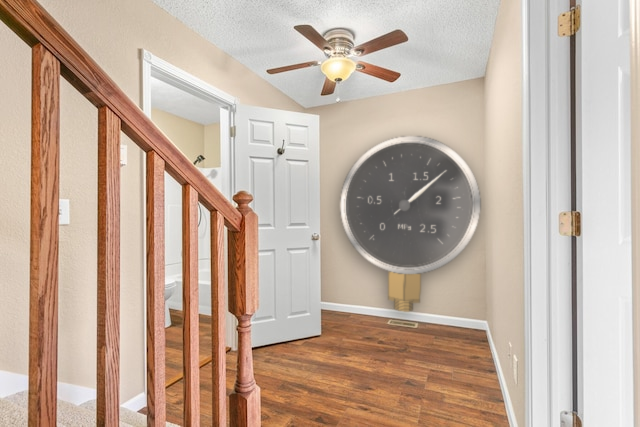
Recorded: value=1.7 unit=MPa
